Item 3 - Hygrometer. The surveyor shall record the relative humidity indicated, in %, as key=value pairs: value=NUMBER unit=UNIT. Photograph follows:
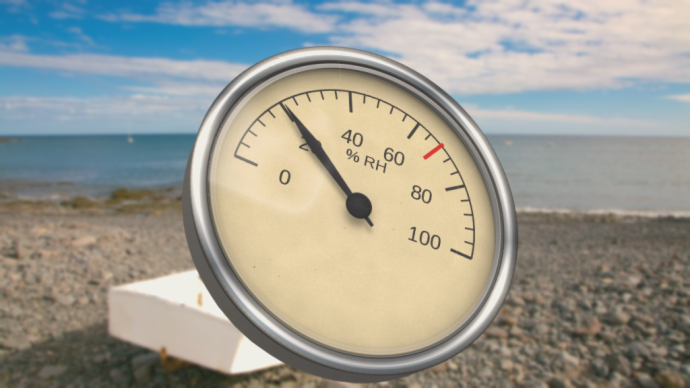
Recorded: value=20 unit=%
